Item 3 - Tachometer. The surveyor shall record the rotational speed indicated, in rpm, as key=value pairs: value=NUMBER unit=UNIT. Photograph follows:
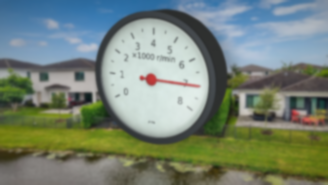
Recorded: value=7000 unit=rpm
